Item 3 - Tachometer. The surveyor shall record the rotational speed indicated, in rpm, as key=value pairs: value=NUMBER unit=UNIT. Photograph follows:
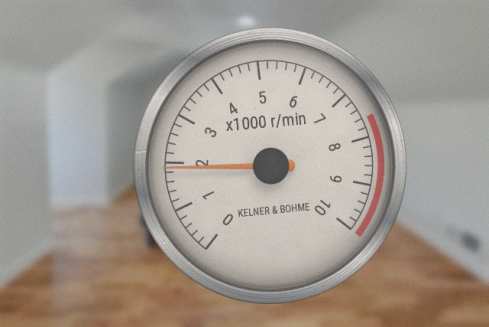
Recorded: value=1900 unit=rpm
